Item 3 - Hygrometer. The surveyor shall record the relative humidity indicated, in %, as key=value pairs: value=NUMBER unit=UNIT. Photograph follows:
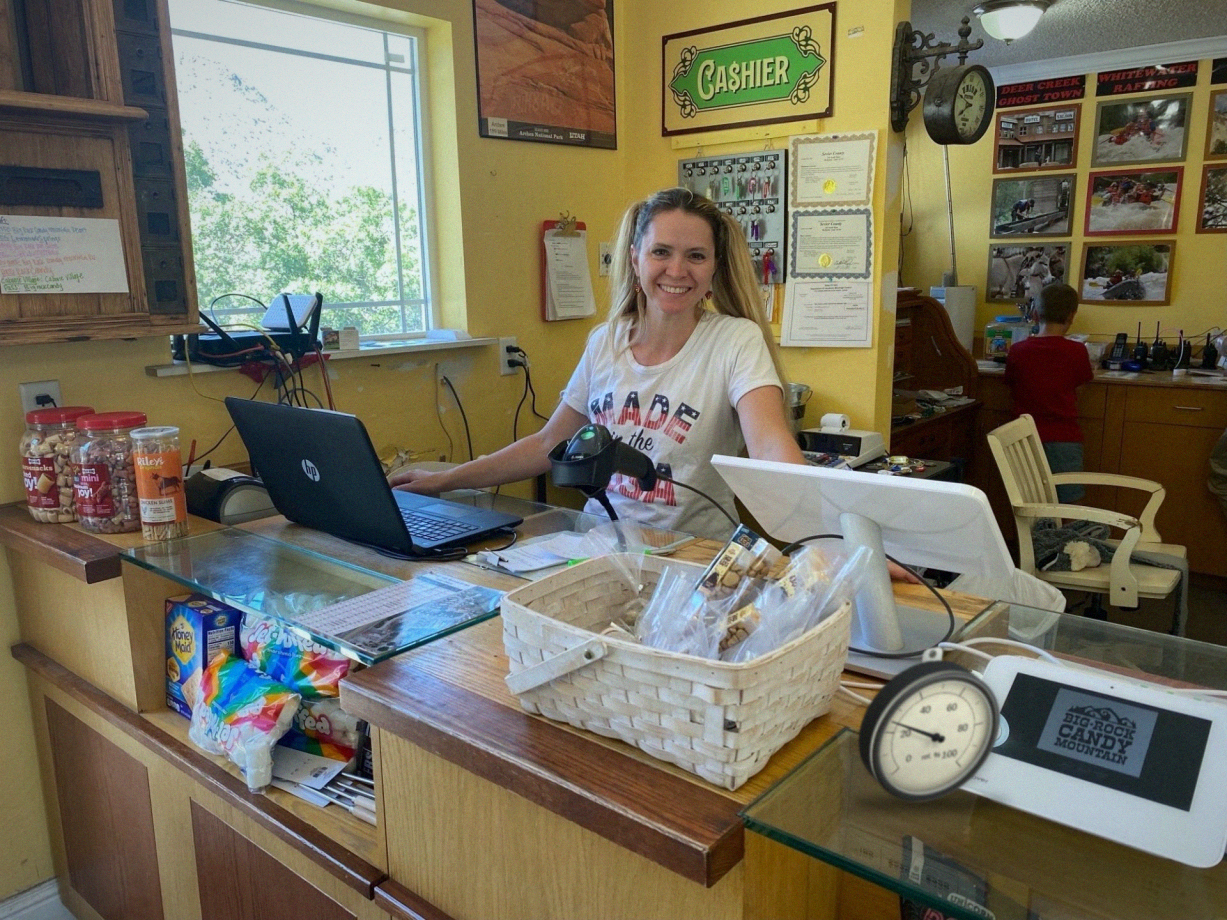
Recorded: value=25 unit=%
